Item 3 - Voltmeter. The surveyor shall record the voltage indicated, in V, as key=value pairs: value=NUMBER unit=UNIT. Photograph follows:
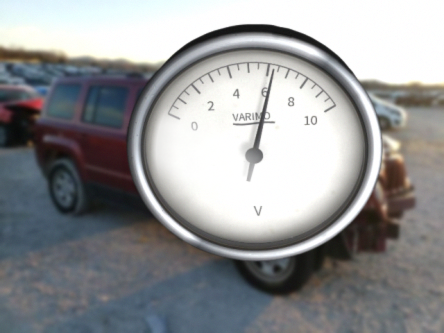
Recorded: value=6.25 unit=V
